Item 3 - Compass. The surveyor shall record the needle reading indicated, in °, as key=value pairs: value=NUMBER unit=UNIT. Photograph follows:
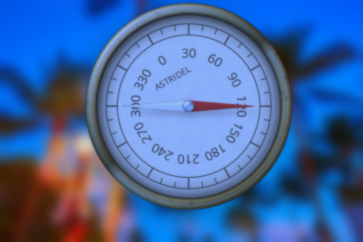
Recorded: value=120 unit=°
